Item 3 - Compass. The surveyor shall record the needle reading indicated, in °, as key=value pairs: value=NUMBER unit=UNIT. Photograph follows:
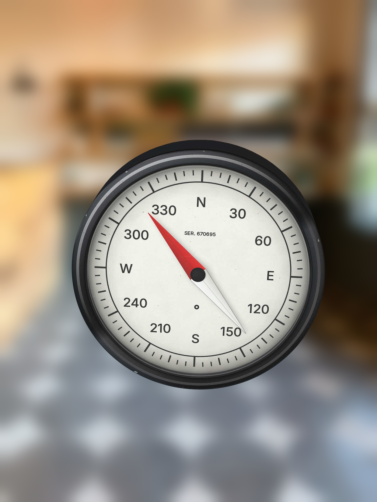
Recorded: value=320 unit=°
